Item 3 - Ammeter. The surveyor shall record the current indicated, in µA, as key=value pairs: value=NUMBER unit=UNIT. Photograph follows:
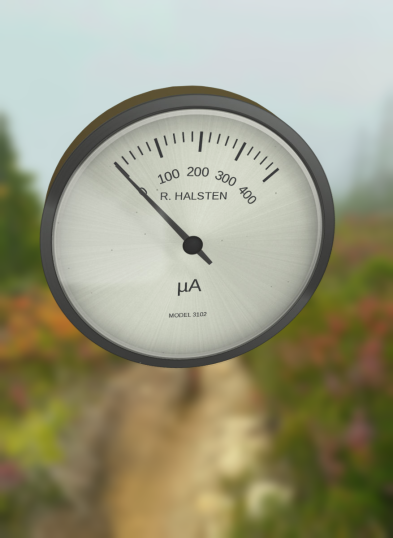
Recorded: value=0 unit=µA
